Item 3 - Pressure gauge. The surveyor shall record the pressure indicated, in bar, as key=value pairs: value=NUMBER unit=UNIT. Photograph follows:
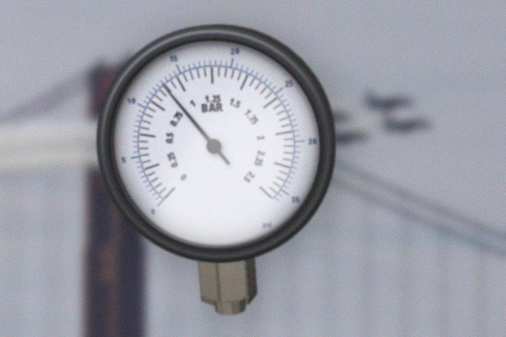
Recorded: value=0.9 unit=bar
